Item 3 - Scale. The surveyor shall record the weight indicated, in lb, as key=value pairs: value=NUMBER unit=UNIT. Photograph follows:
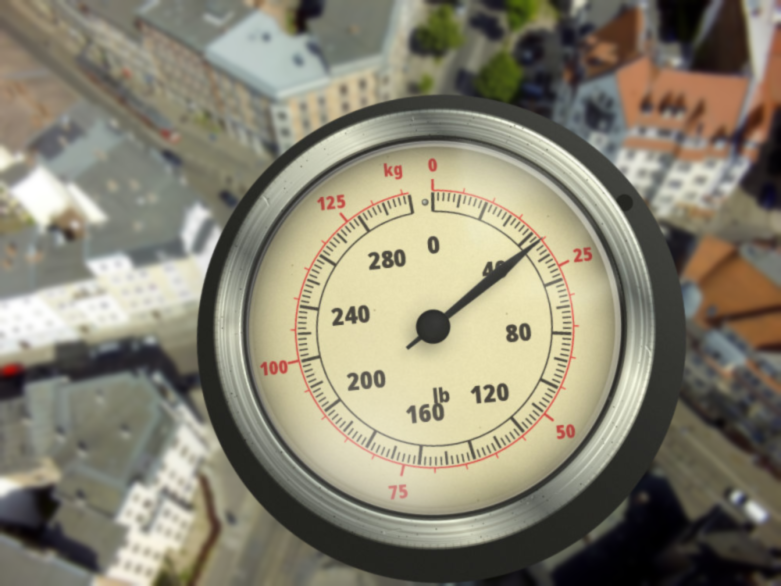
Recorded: value=44 unit=lb
